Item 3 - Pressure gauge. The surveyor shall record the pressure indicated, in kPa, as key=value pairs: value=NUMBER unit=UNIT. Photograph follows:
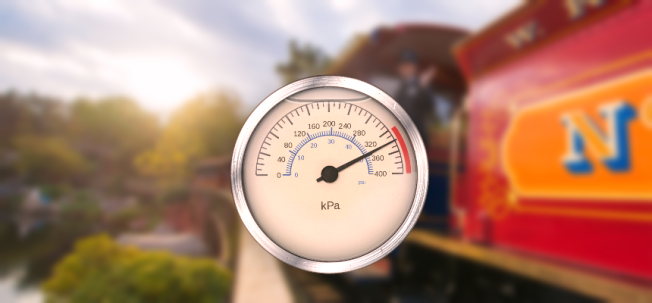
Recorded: value=340 unit=kPa
